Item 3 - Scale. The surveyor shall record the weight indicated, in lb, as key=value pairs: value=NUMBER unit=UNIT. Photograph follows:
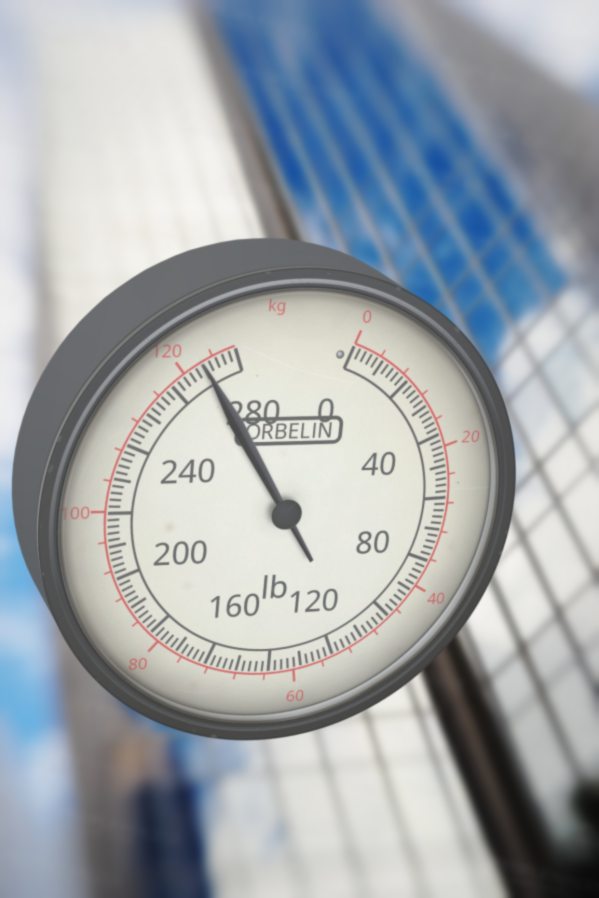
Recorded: value=270 unit=lb
